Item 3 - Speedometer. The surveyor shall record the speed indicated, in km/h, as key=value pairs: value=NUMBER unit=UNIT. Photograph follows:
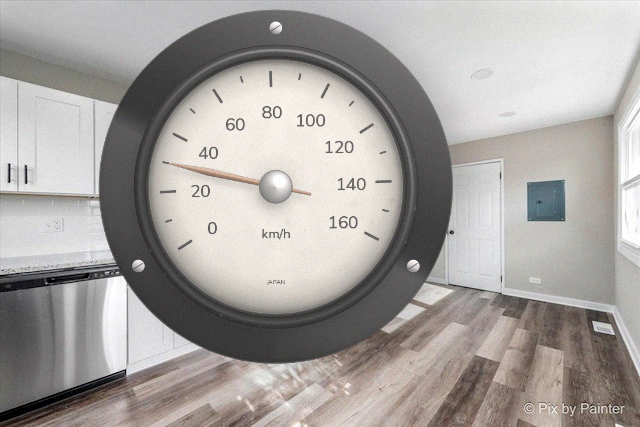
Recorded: value=30 unit=km/h
